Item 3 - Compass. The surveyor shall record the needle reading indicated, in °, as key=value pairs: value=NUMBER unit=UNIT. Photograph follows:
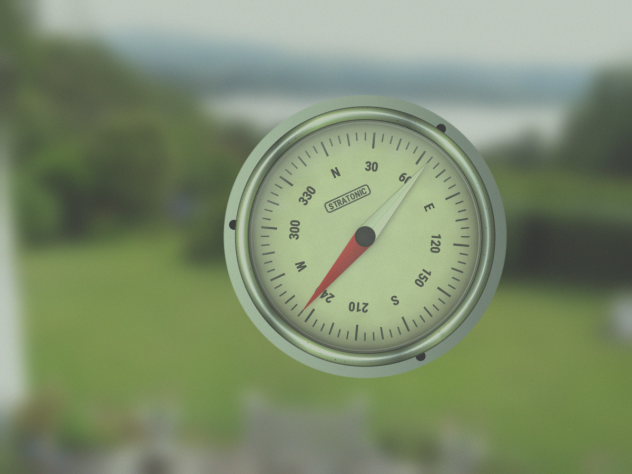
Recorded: value=245 unit=°
